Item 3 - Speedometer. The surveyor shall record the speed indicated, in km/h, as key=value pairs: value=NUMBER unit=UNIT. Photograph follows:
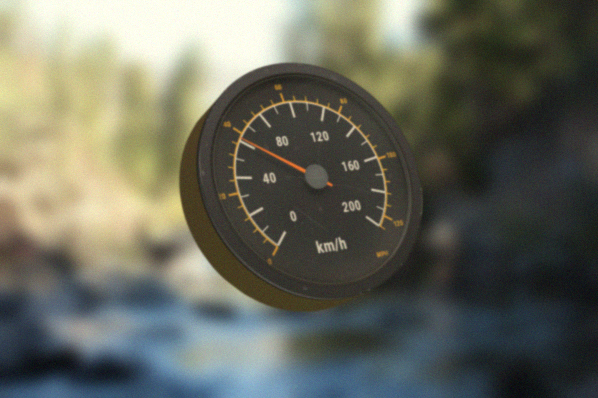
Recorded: value=60 unit=km/h
